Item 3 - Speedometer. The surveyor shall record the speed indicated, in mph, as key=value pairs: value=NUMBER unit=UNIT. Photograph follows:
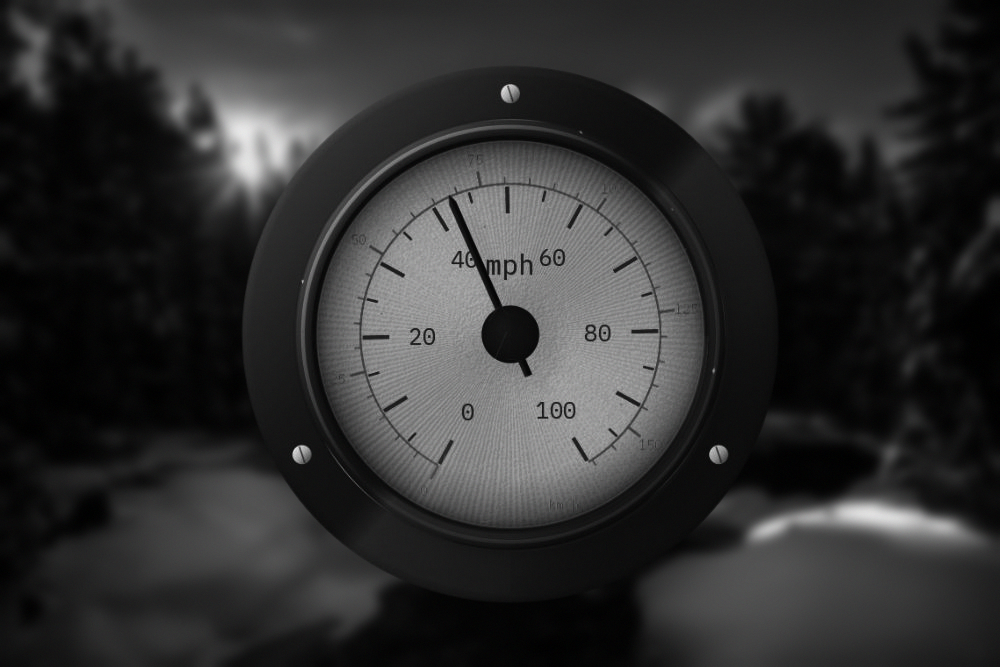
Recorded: value=42.5 unit=mph
